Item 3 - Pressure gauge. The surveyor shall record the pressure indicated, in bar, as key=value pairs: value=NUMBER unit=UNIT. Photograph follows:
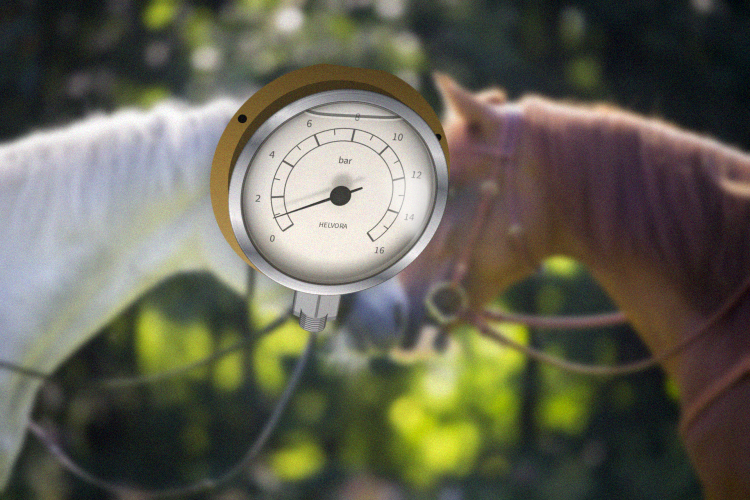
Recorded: value=1 unit=bar
